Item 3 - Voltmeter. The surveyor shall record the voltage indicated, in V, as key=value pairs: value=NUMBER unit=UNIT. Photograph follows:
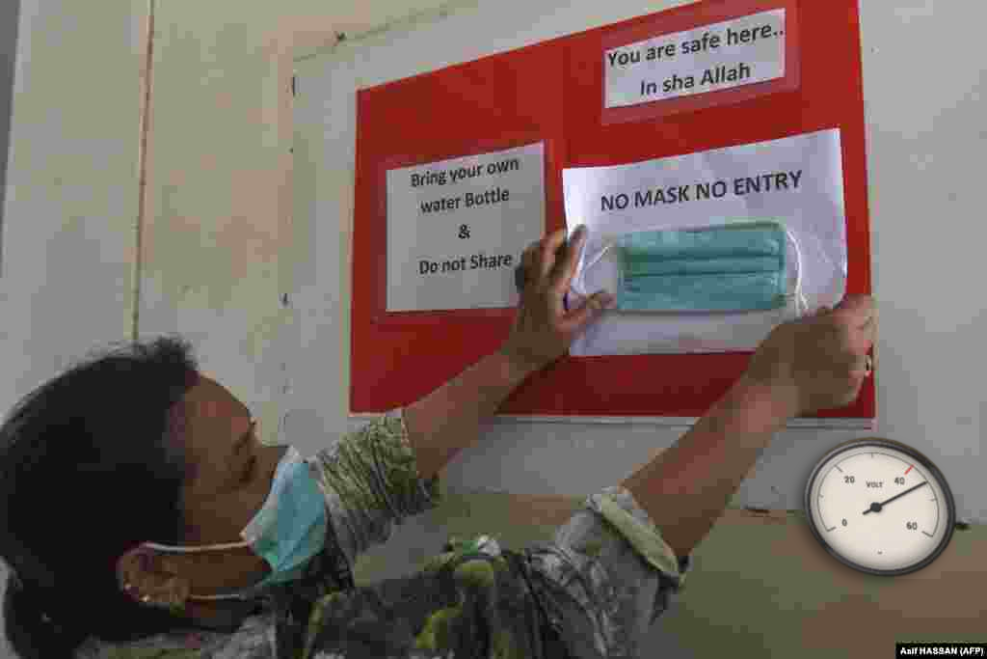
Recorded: value=45 unit=V
